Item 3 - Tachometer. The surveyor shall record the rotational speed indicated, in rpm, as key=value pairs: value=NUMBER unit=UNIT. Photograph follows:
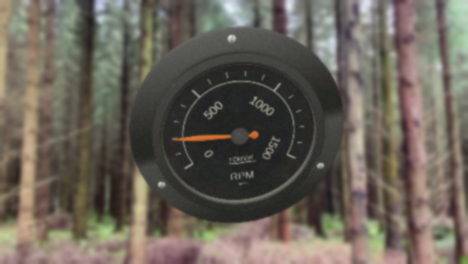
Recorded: value=200 unit=rpm
